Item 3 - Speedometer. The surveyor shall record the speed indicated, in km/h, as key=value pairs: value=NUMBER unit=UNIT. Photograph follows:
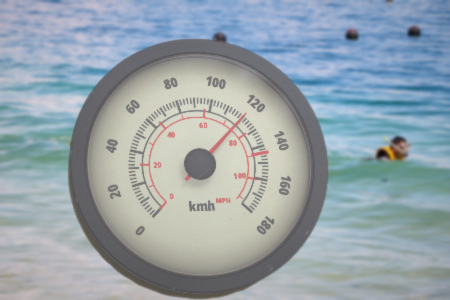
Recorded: value=120 unit=km/h
